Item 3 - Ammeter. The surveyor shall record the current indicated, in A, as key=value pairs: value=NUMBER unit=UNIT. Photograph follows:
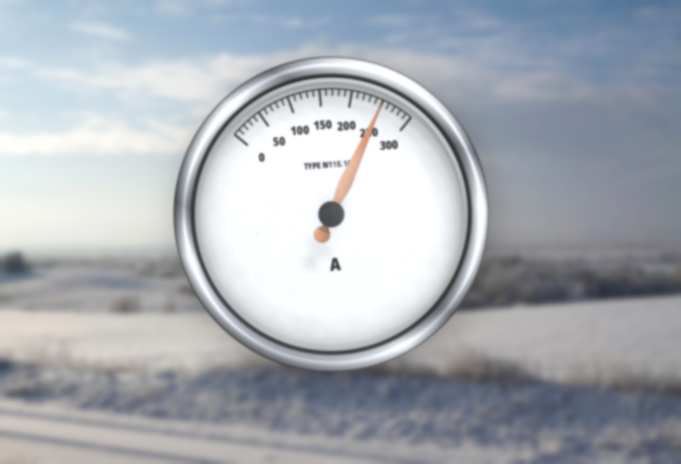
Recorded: value=250 unit=A
